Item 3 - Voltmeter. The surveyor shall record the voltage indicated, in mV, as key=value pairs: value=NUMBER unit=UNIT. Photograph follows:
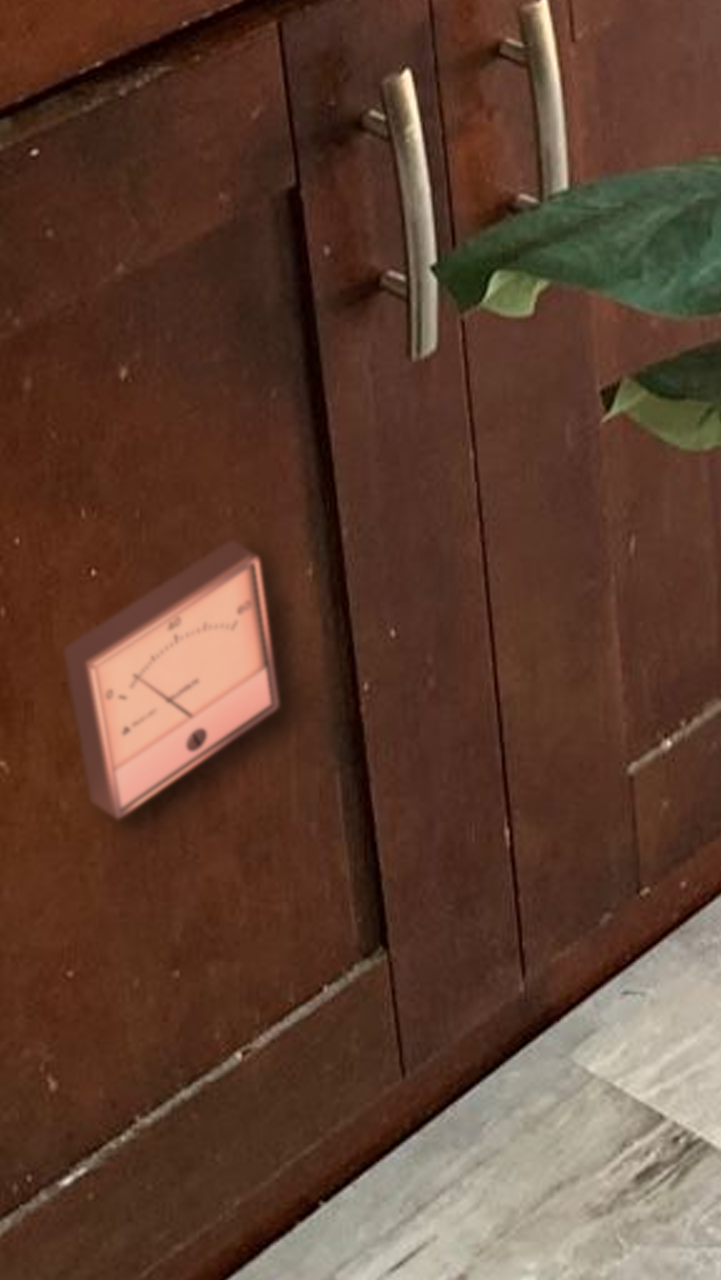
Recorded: value=20 unit=mV
